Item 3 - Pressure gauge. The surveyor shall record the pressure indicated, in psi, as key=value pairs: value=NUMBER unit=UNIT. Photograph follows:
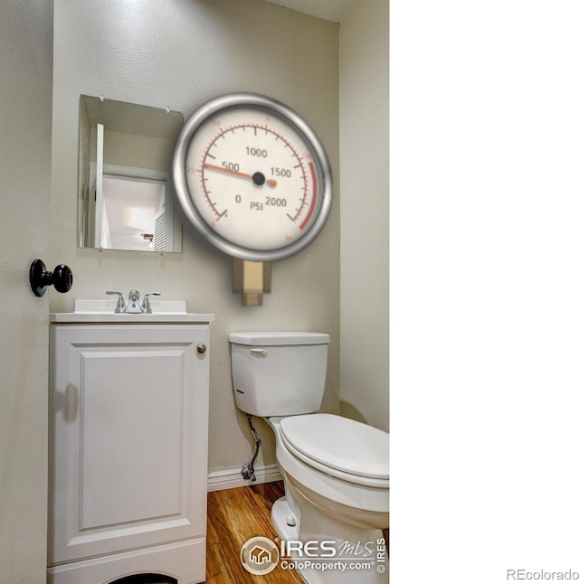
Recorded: value=400 unit=psi
